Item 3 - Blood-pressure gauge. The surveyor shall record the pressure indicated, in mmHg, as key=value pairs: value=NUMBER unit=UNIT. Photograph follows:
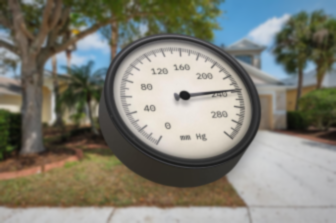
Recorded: value=240 unit=mmHg
